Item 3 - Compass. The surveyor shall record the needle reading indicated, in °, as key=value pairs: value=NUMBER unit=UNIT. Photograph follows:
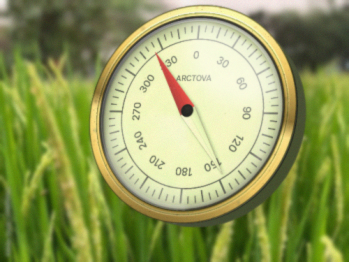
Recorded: value=325 unit=°
